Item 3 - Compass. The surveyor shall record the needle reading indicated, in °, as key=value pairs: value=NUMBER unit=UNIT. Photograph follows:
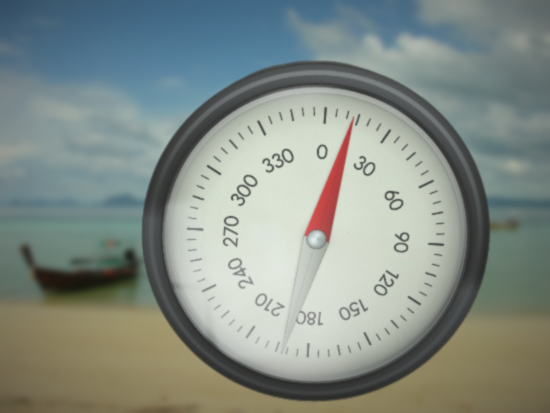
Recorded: value=12.5 unit=°
